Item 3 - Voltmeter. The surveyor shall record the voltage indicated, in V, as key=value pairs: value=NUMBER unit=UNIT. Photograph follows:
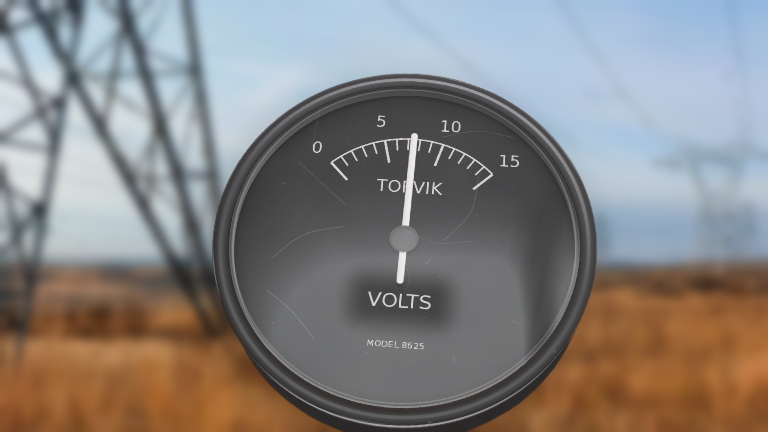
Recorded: value=7.5 unit=V
